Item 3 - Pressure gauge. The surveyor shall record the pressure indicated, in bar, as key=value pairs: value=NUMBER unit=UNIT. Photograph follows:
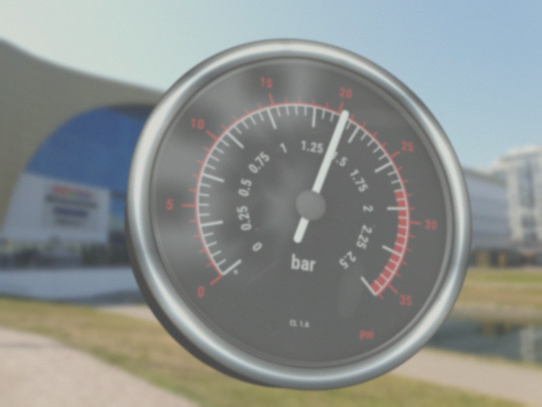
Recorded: value=1.4 unit=bar
